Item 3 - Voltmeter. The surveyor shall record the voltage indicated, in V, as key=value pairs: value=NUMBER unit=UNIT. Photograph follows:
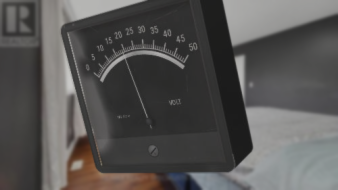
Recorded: value=20 unit=V
